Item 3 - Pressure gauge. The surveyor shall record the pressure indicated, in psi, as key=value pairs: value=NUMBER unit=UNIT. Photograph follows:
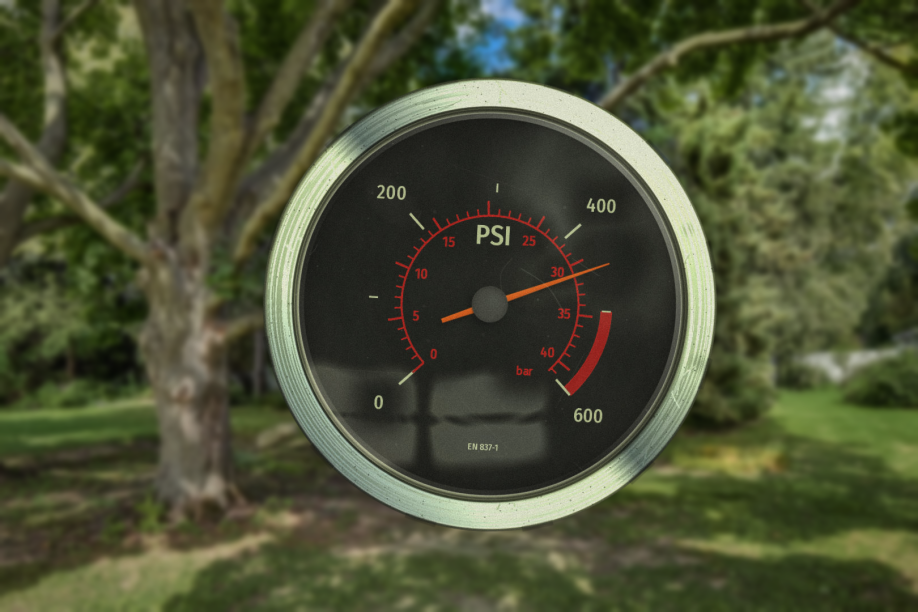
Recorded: value=450 unit=psi
